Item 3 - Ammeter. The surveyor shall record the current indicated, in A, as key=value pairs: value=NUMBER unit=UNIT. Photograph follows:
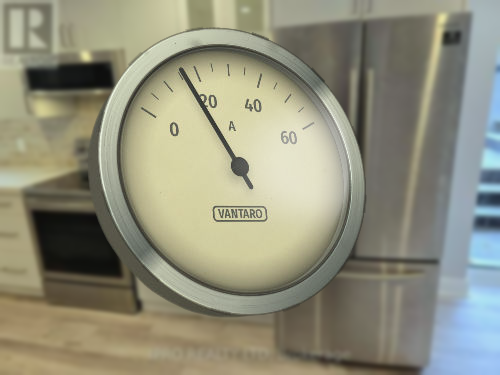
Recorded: value=15 unit=A
